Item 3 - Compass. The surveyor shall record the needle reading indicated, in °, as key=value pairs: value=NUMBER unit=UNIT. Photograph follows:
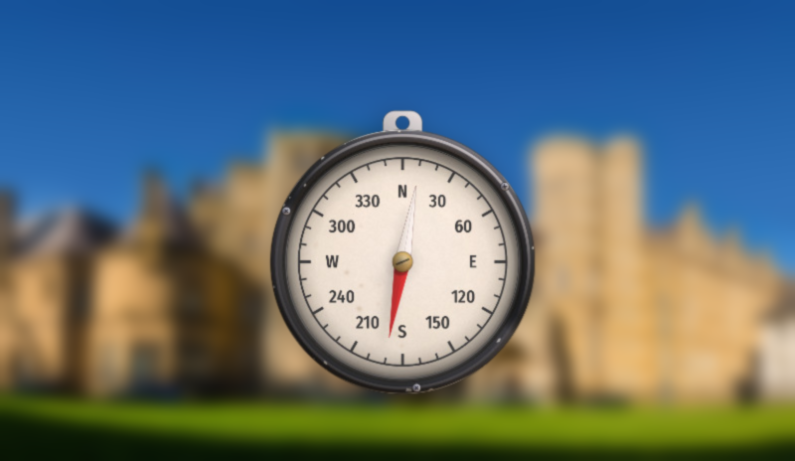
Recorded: value=190 unit=°
